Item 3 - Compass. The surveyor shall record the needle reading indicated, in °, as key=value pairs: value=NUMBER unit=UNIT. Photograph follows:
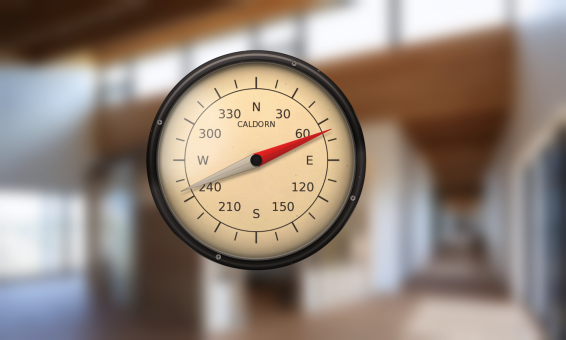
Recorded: value=67.5 unit=°
